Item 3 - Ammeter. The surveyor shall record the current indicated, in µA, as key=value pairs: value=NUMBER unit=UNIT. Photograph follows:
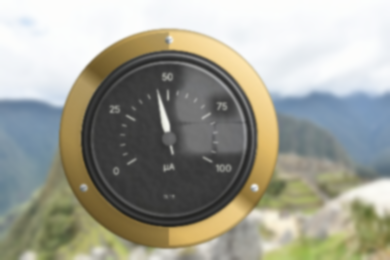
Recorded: value=45 unit=µA
